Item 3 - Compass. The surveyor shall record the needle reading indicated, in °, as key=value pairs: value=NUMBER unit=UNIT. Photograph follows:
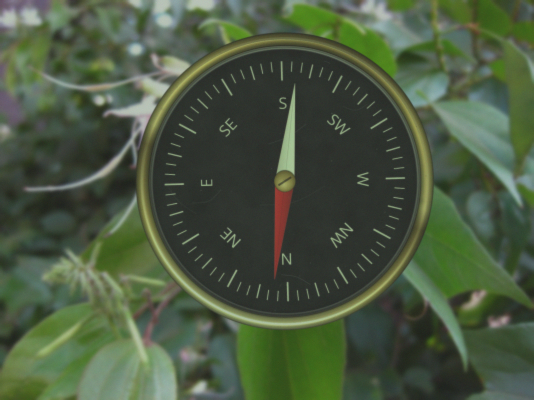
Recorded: value=7.5 unit=°
